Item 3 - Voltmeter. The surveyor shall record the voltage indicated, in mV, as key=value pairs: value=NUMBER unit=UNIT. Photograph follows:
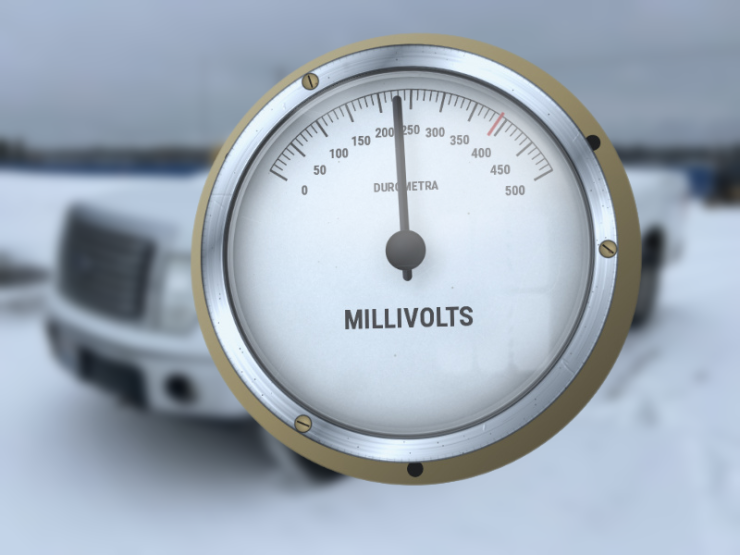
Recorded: value=230 unit=mV
